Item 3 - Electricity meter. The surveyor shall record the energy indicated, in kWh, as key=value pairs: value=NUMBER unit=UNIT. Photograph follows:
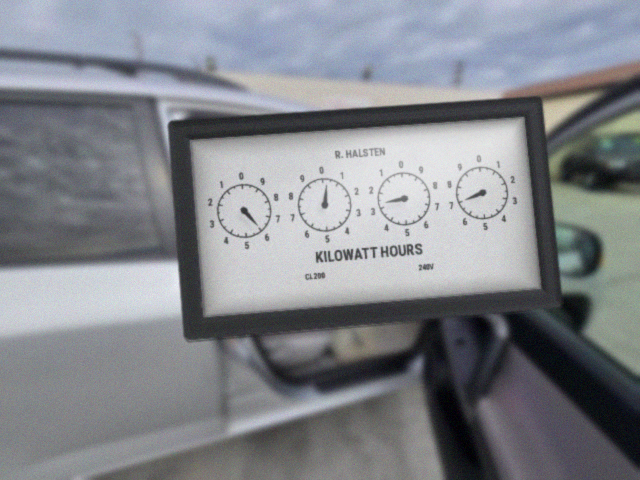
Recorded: value=6027 unit=kWh
